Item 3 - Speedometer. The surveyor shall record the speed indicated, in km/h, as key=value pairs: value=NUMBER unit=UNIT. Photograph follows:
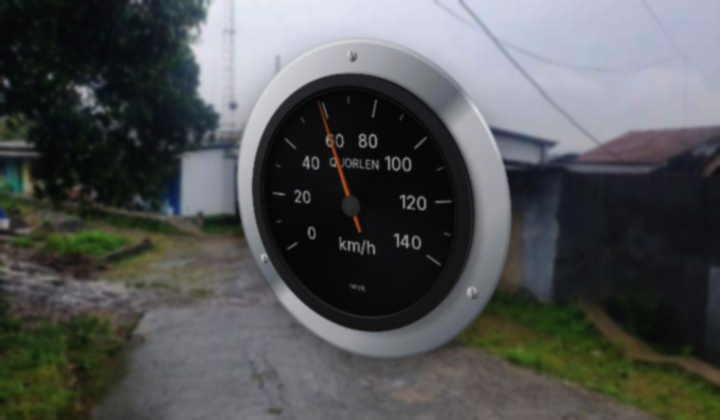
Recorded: value=60 unit=km/h
